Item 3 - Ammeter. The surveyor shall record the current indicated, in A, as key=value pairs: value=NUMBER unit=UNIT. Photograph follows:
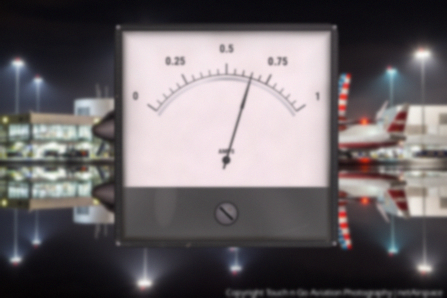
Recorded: value=0.65 unit=A
